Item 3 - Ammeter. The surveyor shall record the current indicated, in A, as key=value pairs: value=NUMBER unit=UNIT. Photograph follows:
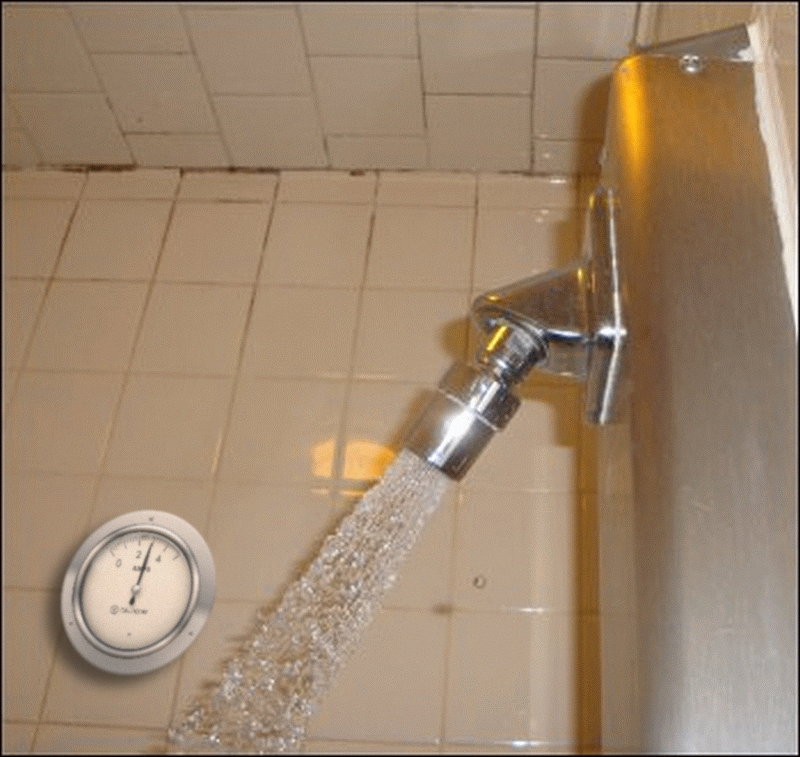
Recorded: value=3 unit=A
